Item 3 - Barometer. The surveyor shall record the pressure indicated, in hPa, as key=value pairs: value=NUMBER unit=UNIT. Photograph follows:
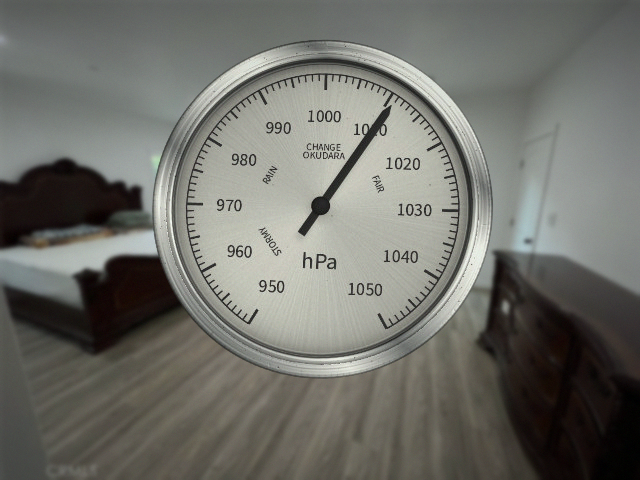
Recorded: value=1011 unit=hPa
